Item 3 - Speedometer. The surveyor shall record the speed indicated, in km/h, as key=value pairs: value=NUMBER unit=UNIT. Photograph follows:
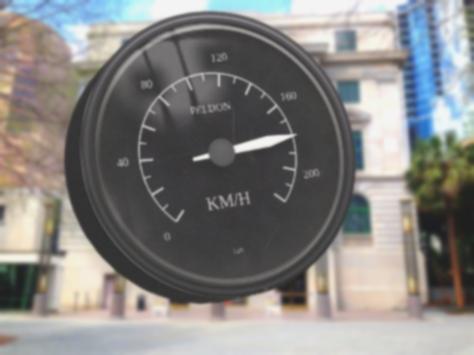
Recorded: value=180 unit=km/h
